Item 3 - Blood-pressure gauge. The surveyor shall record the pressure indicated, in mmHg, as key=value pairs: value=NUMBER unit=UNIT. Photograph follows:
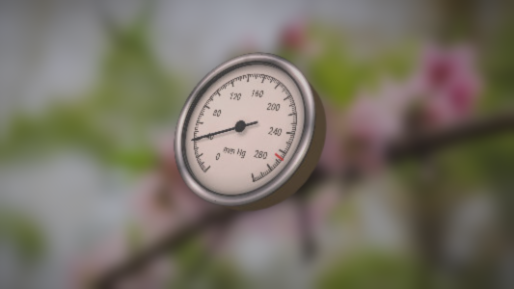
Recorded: value=40 unit=mmHg
